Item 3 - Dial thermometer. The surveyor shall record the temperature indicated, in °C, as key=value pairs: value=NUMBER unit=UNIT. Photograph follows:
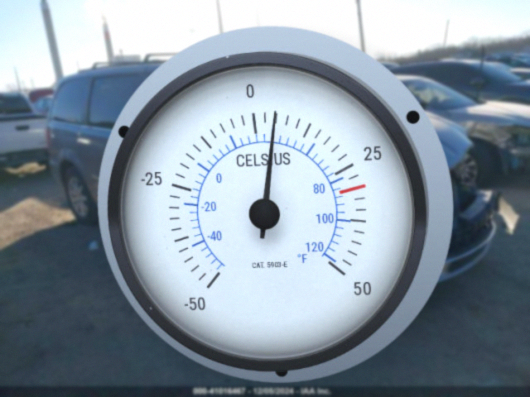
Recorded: value=5 unit=°C
